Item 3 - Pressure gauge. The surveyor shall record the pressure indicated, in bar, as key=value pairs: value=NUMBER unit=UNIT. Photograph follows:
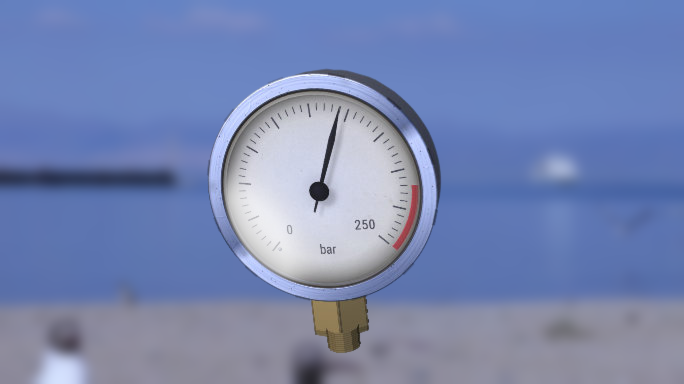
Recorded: value=145 unit=bar
